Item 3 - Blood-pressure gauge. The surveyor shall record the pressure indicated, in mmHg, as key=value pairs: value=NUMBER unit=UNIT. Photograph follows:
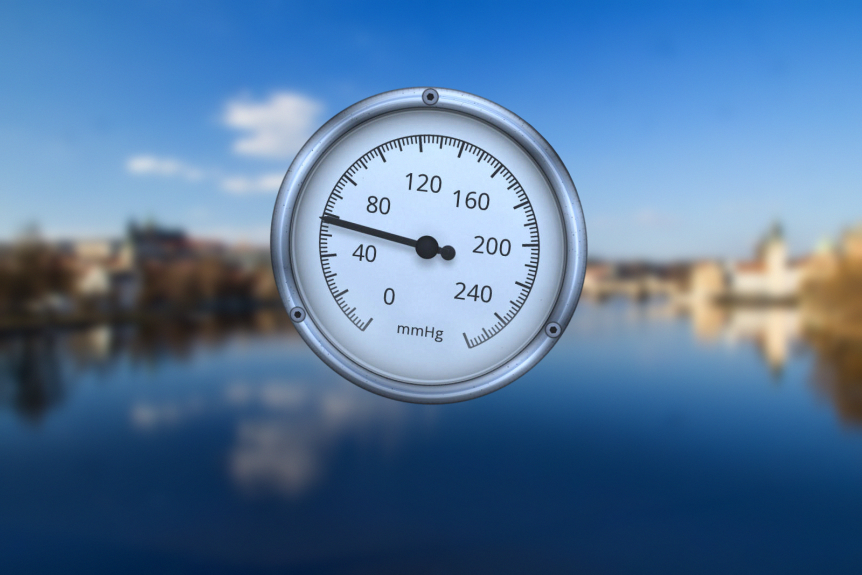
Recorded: value=58 unit=mmHg
